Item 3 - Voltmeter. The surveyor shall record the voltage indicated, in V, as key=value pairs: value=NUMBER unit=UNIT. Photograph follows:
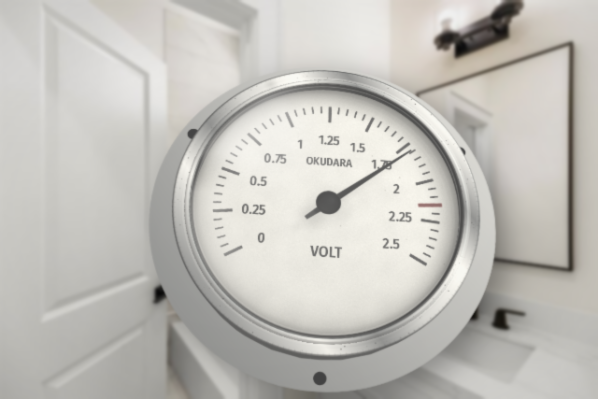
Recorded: value=1.8 unit=V
